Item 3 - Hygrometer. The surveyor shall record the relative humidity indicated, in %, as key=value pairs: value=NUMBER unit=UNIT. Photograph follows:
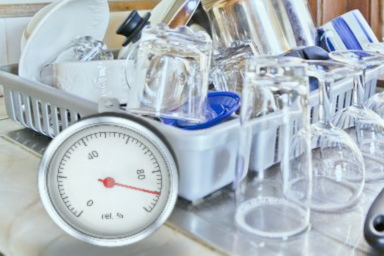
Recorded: value=90 unit=%
